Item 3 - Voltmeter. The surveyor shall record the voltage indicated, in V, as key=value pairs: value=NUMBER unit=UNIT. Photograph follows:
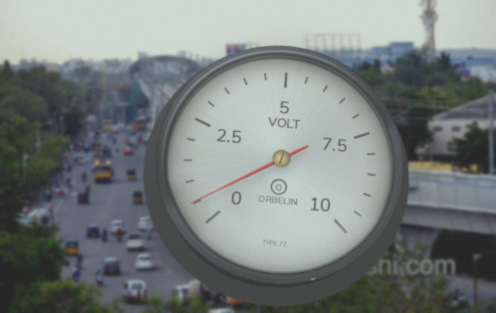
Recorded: value=0.5 unit=V
